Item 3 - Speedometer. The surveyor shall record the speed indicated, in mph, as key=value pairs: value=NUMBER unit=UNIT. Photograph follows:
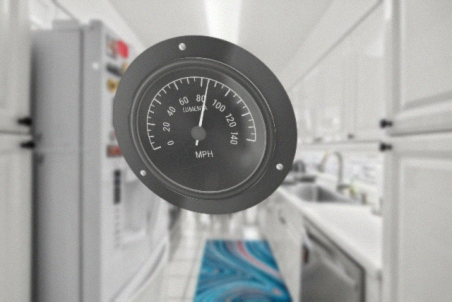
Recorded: value=85 unit=mph
